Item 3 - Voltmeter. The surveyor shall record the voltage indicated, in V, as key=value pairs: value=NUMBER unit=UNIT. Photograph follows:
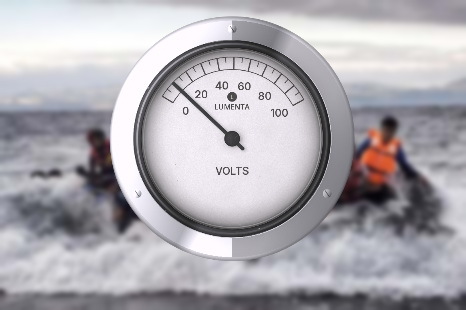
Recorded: value=10 unit=V
